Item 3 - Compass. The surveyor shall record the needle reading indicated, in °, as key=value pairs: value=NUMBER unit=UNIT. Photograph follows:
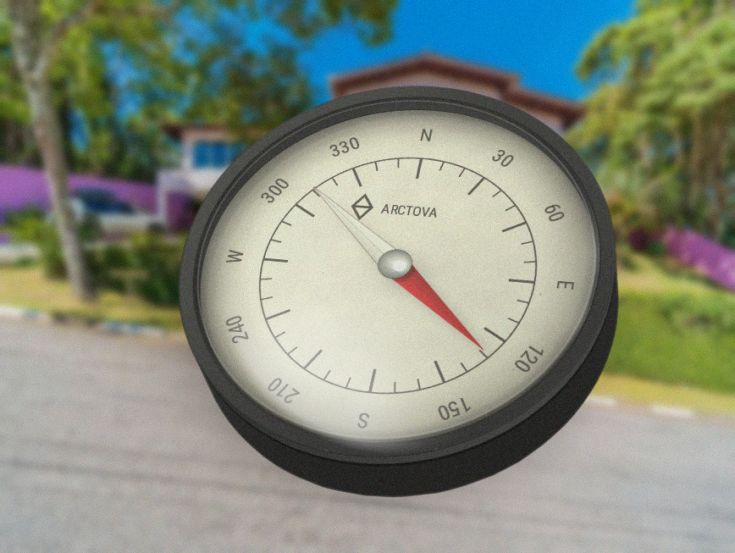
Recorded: value=130 unit=°
